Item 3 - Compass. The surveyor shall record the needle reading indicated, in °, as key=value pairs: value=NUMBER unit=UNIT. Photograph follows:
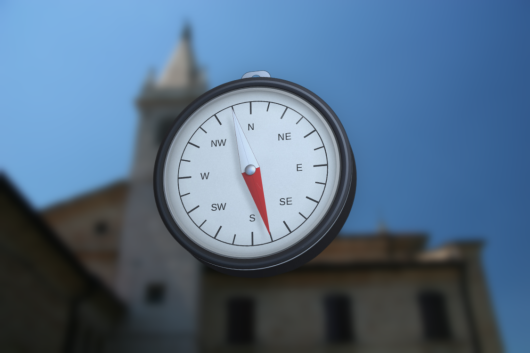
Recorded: value=165 unit=°
